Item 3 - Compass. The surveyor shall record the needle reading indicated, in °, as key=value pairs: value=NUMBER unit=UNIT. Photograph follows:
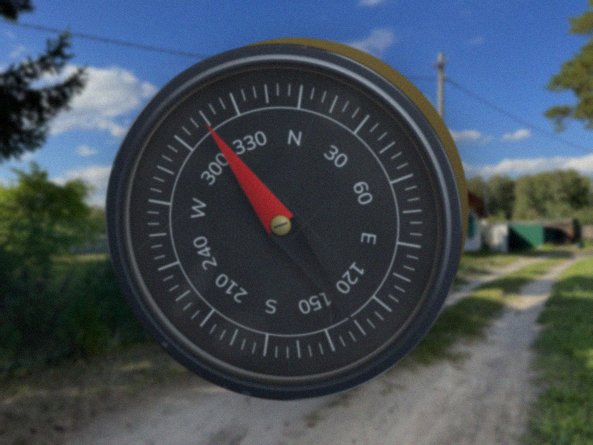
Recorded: value=315 unit=°
